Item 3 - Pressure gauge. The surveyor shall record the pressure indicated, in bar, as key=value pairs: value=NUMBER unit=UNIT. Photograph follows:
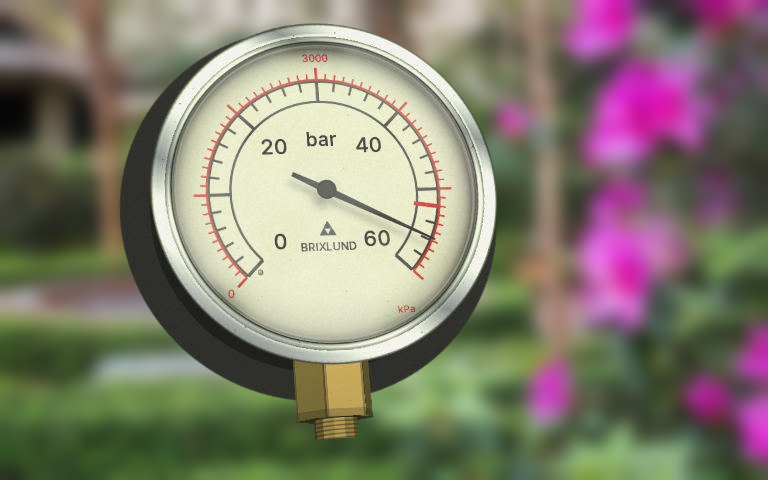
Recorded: value=56 unit=bar
